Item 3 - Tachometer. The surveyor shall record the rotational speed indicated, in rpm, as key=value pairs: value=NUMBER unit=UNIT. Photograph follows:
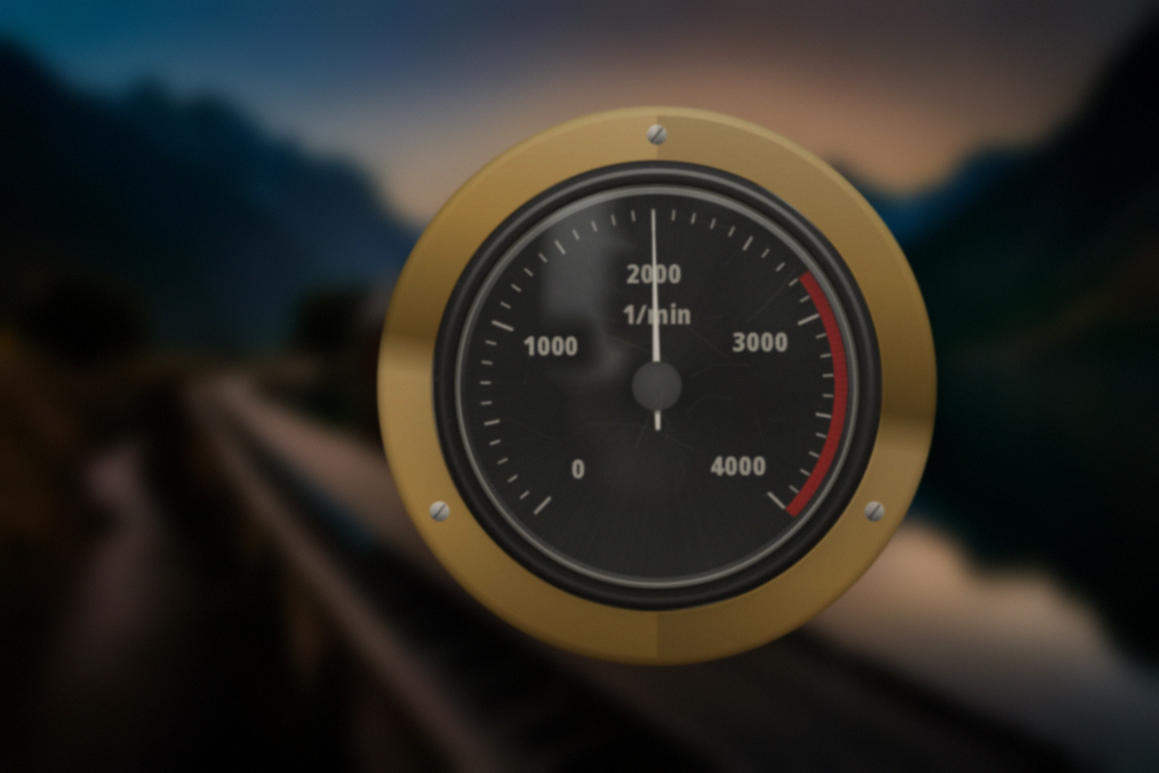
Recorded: value=2000 unit=rpm
